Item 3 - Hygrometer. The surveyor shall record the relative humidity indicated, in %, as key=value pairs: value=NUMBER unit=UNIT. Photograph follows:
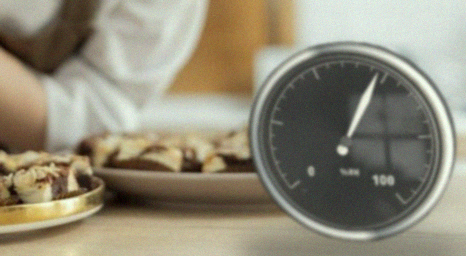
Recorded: value=58 unit=%
